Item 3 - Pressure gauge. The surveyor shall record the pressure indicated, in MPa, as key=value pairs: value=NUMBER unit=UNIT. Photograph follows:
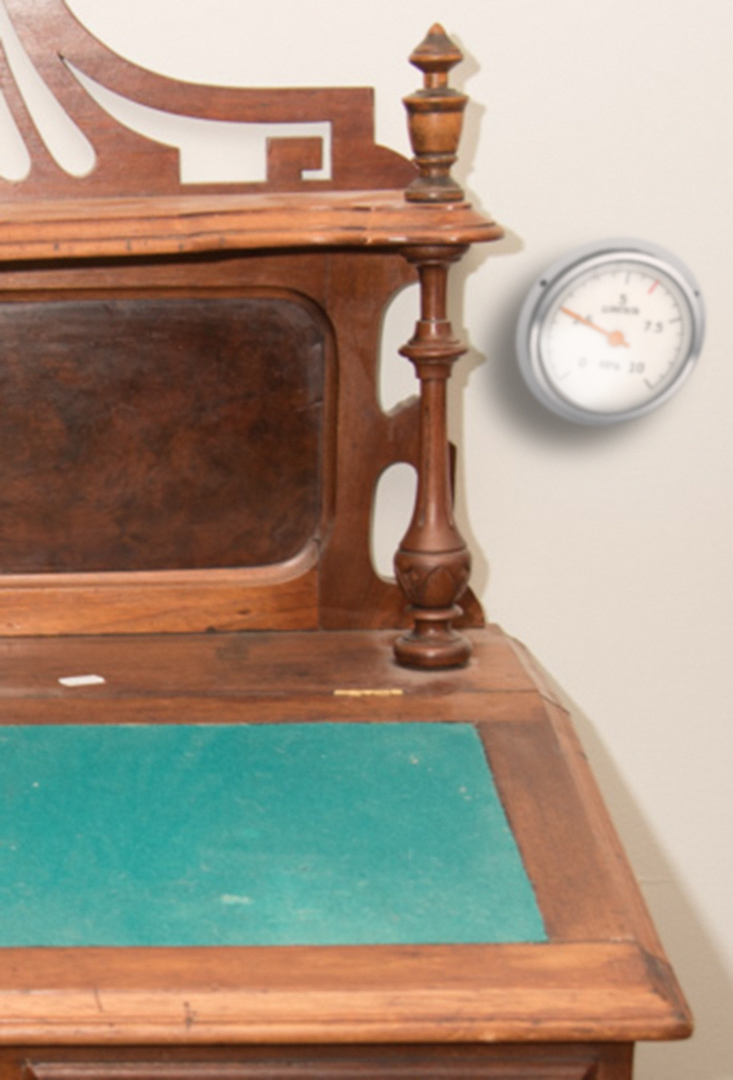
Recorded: value=2.5 unit=MPa
